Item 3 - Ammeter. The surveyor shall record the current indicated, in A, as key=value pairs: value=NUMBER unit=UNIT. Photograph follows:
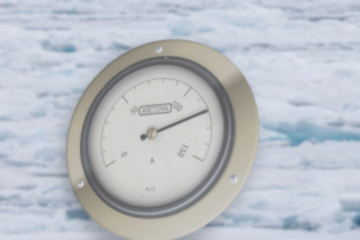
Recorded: value=120 unit=A
